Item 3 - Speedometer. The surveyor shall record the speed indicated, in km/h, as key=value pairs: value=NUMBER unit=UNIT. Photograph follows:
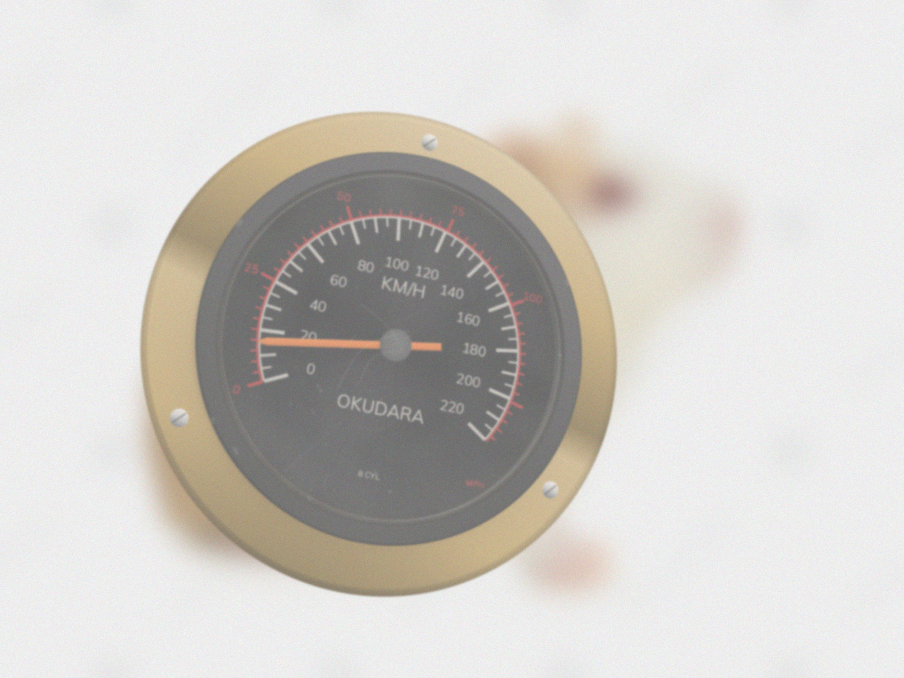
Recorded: value=15 unit=km/h
